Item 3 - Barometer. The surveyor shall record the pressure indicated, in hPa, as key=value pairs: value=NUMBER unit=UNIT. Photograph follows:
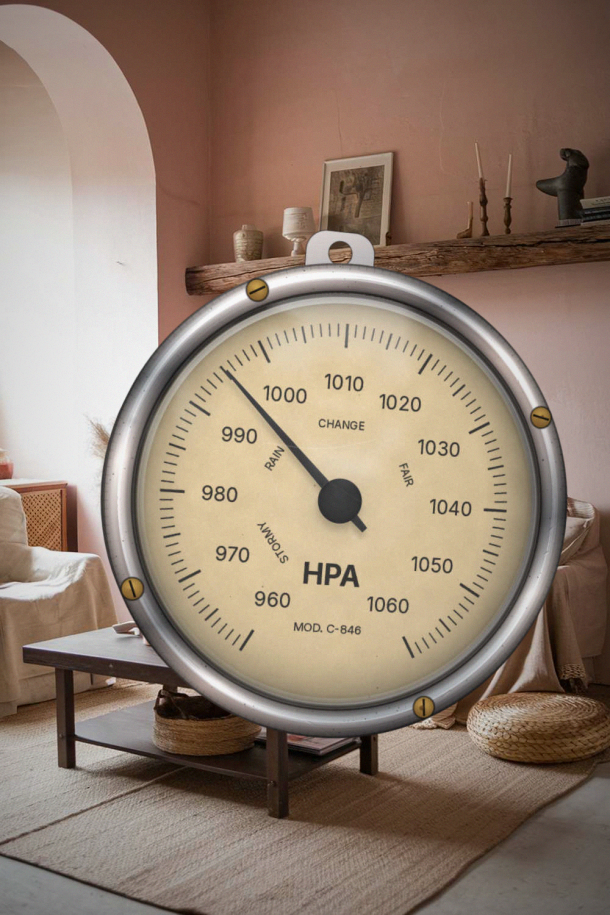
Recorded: value=995 unit=hPa
